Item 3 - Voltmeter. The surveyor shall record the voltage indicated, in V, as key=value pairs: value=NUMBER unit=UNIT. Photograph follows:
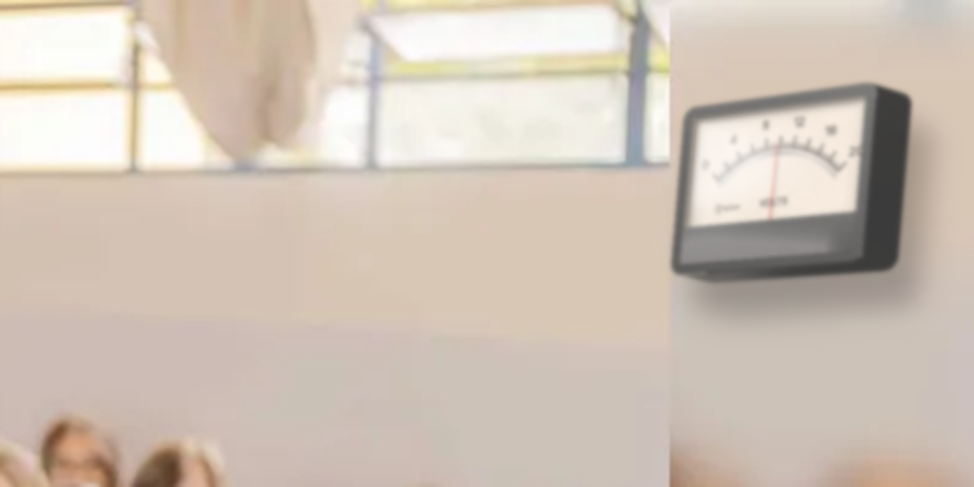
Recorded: value=10 unit=V
